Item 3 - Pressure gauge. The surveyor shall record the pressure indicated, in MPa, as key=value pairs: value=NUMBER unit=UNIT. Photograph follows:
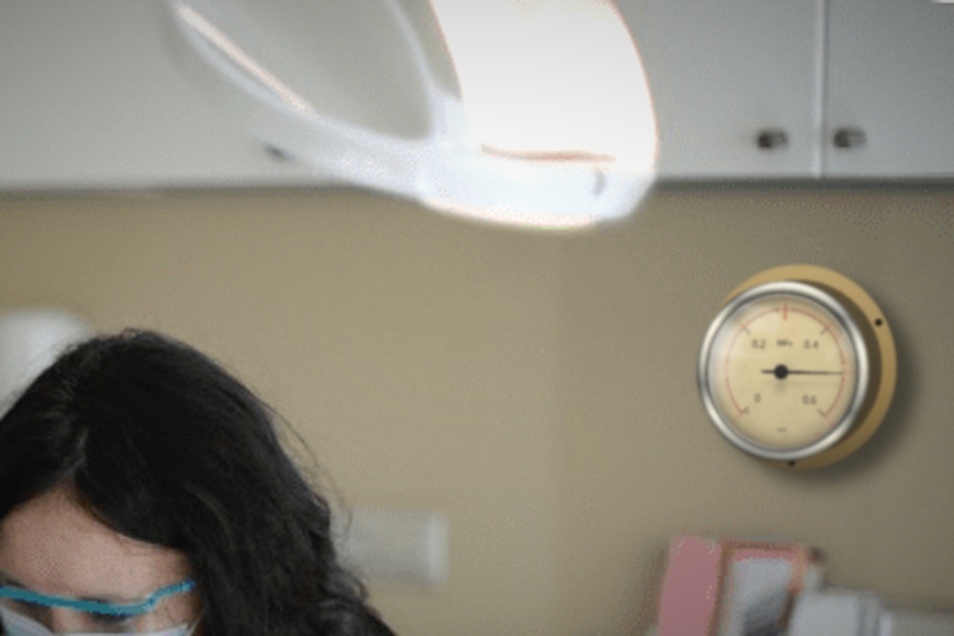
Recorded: value=0.5 unit=MPa
